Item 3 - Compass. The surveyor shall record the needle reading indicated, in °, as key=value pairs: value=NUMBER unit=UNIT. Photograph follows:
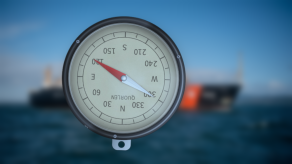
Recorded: value=120 unit=°
